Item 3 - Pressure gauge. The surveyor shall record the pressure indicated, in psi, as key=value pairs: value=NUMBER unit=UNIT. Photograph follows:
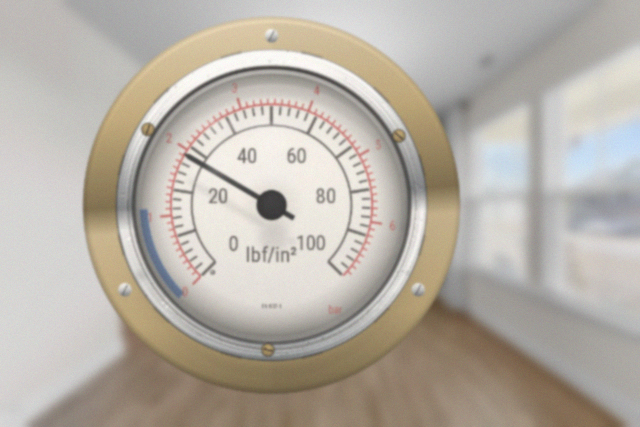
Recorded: value=28 unit=psi
